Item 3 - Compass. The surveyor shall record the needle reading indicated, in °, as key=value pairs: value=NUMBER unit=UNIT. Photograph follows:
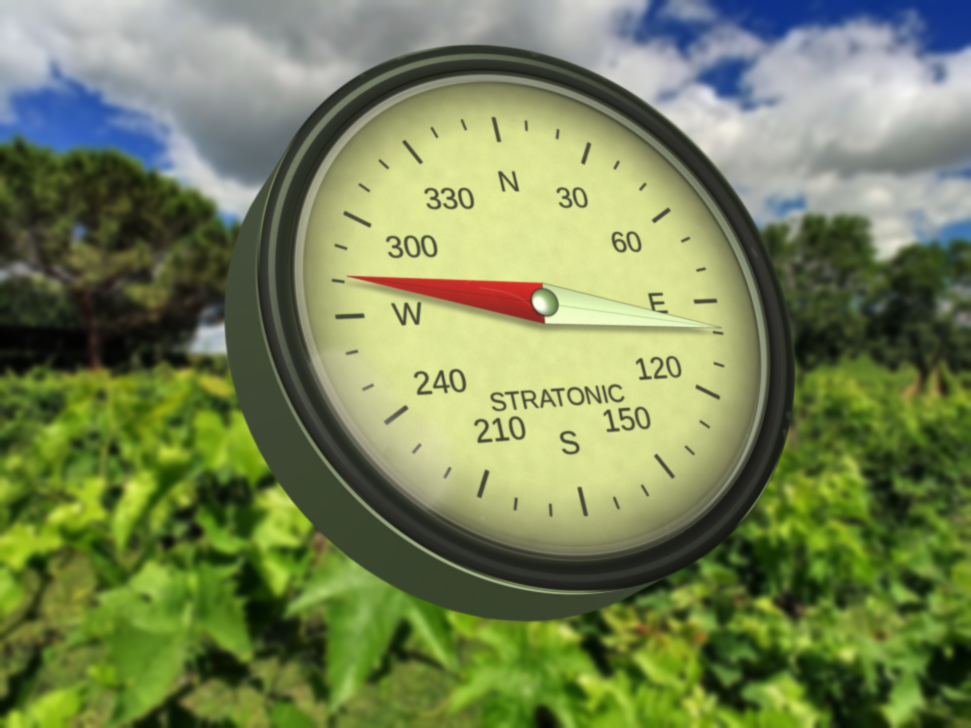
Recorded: value=280 unit=°
